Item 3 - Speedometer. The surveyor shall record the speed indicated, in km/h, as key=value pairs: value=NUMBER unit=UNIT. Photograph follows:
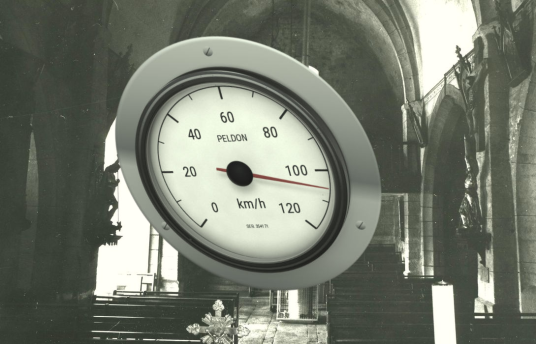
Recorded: value=105 unit=km/h
